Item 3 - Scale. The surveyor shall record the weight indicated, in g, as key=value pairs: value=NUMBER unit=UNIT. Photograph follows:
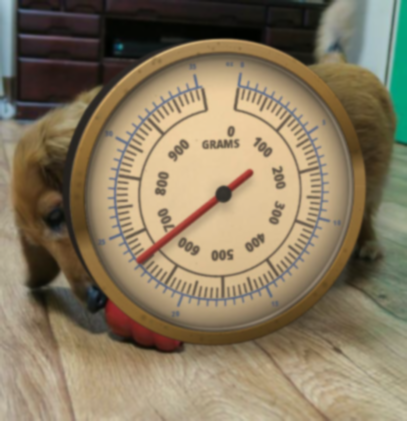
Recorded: value=660 unit=g
